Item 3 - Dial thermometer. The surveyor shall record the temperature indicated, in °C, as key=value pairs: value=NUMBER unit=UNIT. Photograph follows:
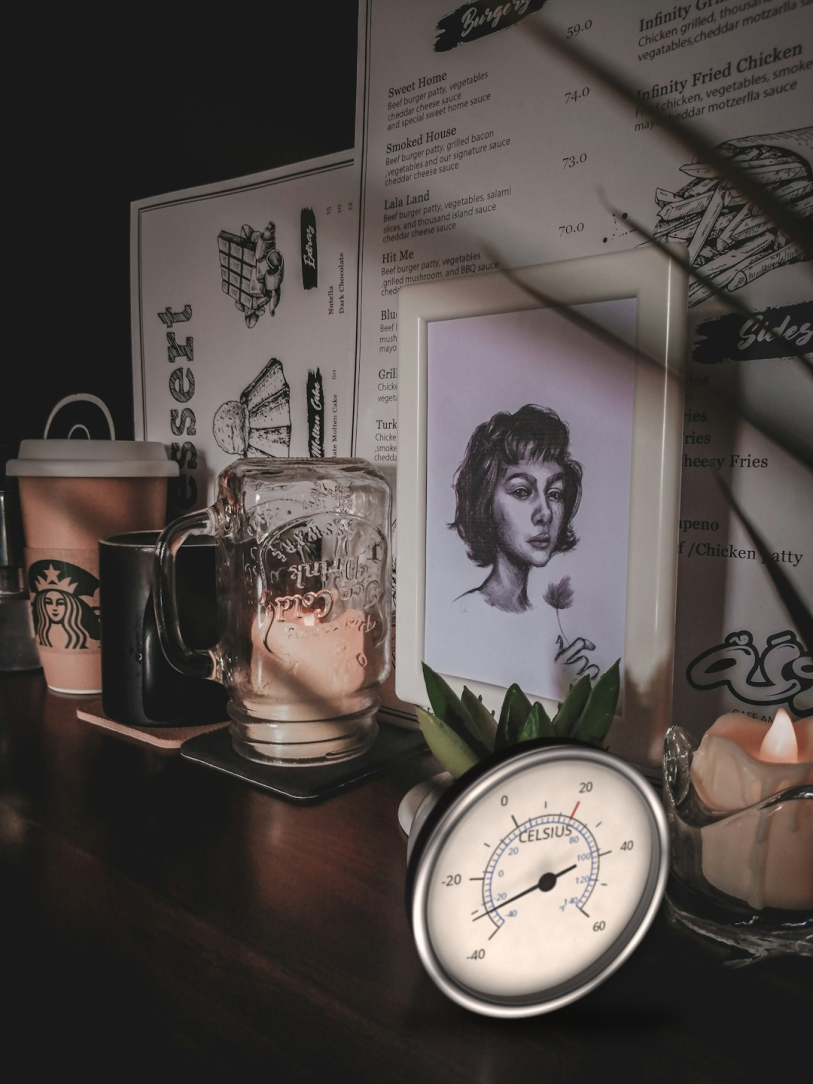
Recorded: value=-30 unit=°C
